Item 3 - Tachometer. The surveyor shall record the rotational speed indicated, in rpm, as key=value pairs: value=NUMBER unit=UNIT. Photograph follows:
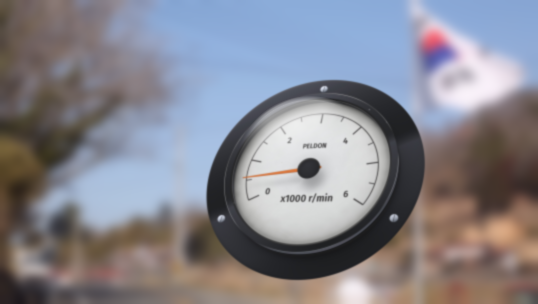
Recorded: value=500 unit=rpm
